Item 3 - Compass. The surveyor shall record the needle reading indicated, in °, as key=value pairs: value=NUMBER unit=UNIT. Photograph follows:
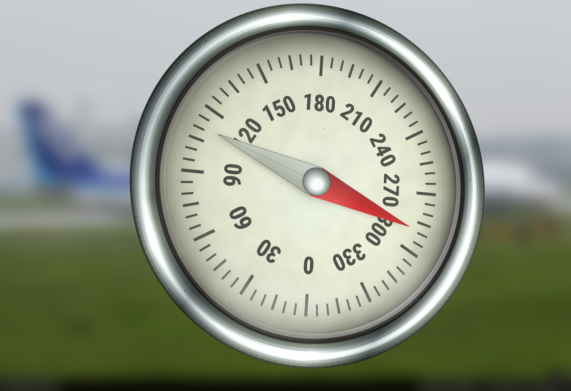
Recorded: value=290 unit=°
